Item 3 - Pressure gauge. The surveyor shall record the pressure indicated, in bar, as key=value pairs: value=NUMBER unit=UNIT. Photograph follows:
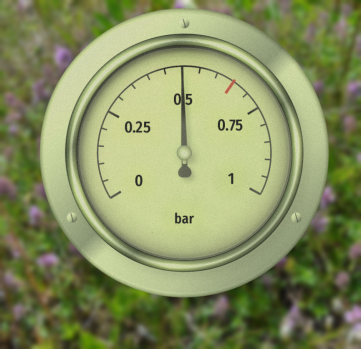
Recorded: value=0.5 unit=bar
